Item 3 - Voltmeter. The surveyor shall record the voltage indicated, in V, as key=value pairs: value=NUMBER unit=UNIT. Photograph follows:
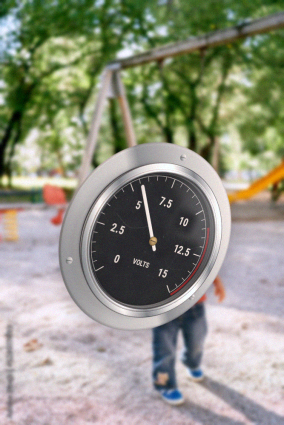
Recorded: value=5.5 unit=V
